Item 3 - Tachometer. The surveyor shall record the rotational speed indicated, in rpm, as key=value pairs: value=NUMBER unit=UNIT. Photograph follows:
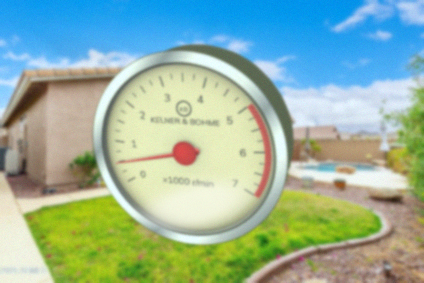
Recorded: value=500 unit=rpm
